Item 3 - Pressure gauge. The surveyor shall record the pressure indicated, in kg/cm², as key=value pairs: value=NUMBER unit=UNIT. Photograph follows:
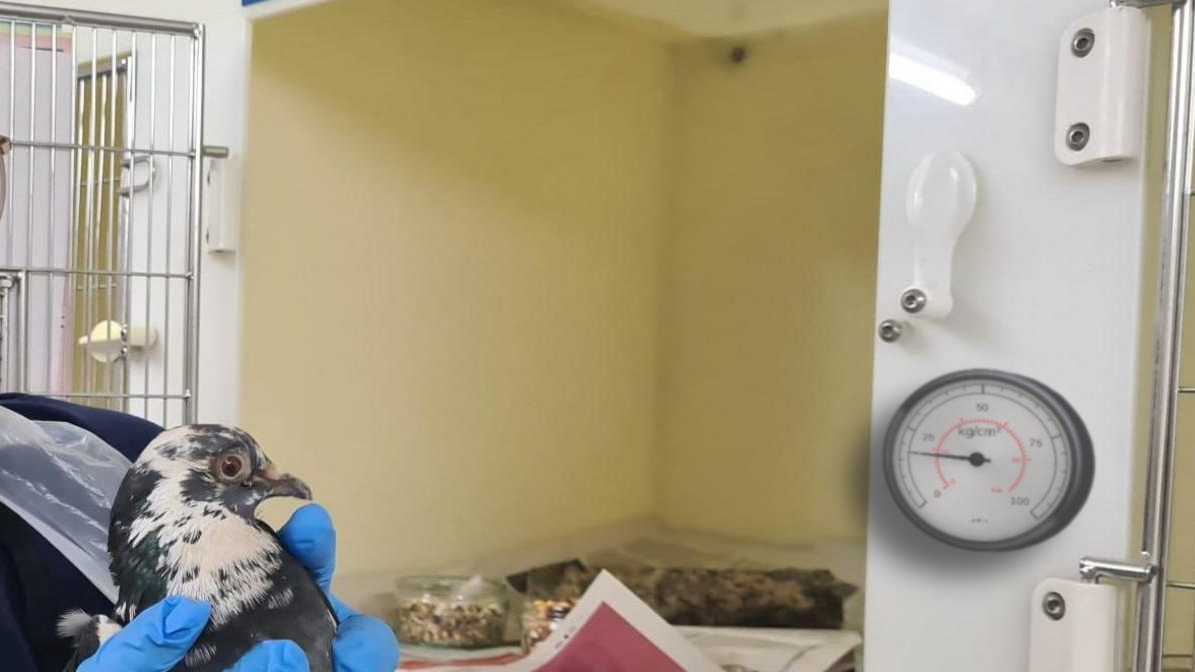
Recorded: value=17.5 unit=kg/cm²
